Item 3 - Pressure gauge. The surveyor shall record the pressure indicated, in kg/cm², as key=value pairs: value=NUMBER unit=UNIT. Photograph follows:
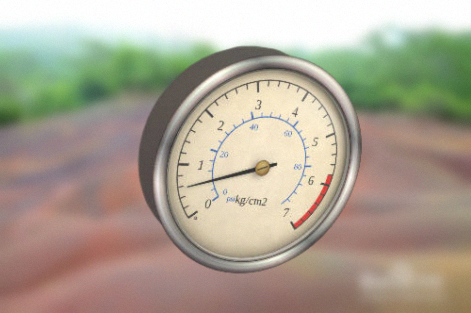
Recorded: value=0.6 unit=kg/cm²
